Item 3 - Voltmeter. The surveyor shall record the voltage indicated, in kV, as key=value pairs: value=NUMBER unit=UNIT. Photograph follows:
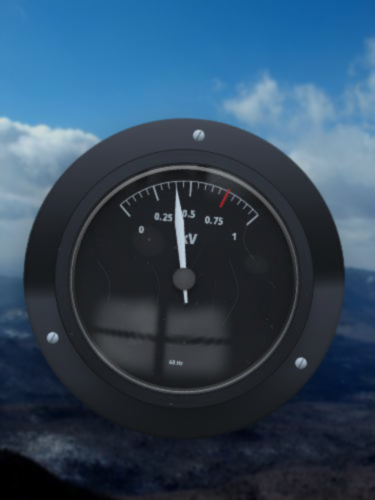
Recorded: value=0.4 unit=kV
